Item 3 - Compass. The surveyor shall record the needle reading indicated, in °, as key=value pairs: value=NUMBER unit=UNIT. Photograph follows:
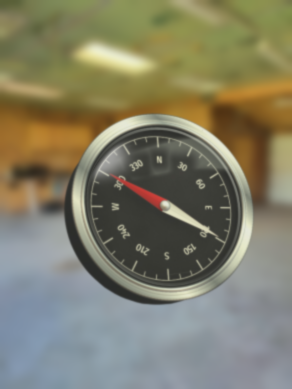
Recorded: value=300 unit=°
